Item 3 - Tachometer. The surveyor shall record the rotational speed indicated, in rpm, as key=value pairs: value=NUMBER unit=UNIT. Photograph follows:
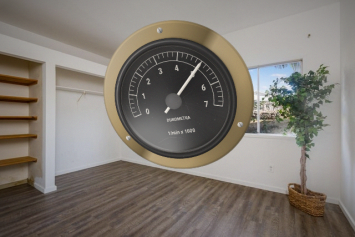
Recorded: value=5000 unit=rpm
